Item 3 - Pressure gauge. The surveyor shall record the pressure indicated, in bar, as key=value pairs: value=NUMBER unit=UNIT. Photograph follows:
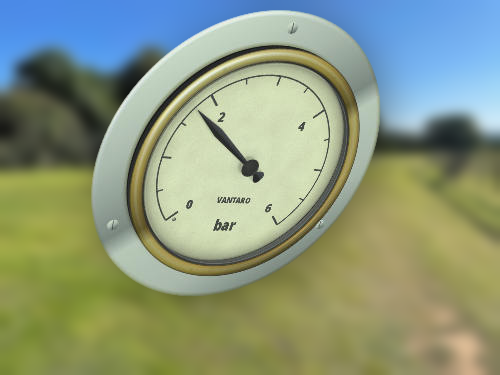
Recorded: value=1.75 unit=bar
